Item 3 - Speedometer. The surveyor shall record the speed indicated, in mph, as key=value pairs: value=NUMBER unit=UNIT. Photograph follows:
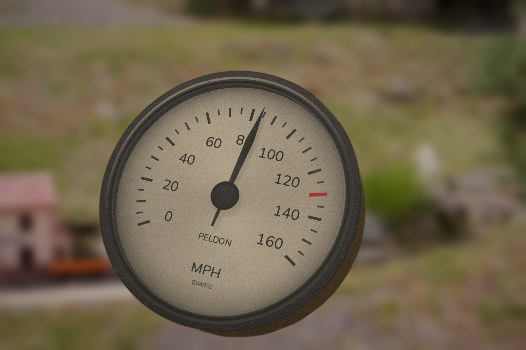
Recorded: value=85 unit=mph
